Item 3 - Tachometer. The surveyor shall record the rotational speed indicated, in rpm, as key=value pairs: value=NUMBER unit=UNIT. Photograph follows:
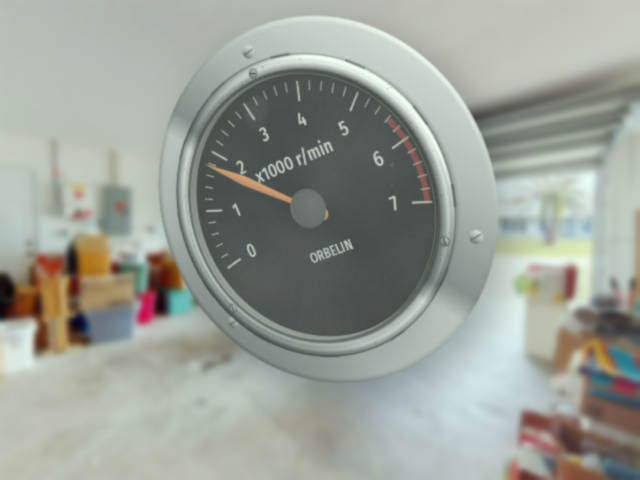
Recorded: value=1800 unit=rpm
